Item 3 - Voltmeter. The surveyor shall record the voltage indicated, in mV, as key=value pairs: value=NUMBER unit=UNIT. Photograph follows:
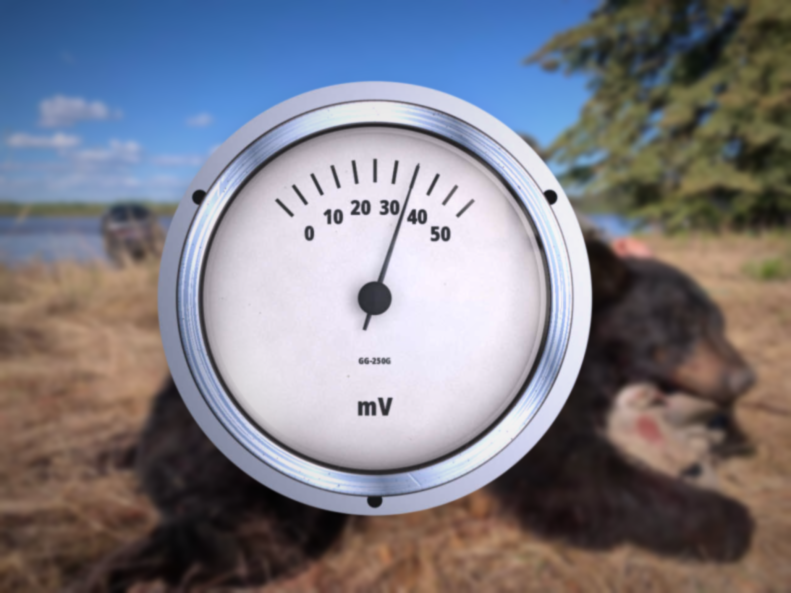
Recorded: value=35 unit=mV
